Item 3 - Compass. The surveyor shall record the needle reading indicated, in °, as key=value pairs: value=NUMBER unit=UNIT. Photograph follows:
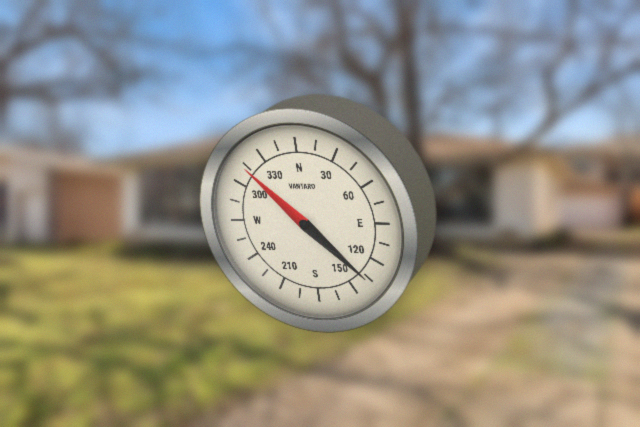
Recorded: value=315 unit=°
